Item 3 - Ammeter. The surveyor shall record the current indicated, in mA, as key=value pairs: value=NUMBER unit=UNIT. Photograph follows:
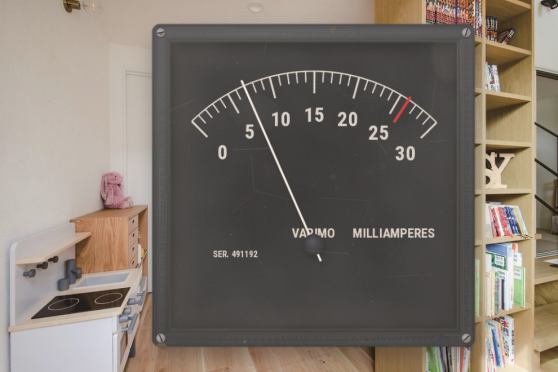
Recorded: value=7 unit=mA
